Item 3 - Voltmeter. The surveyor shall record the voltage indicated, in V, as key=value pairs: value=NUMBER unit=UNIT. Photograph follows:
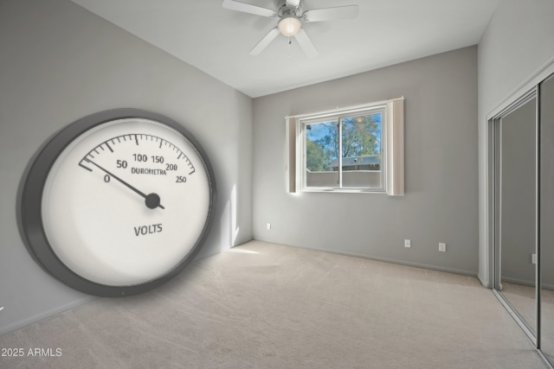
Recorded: value=10 unit=V
